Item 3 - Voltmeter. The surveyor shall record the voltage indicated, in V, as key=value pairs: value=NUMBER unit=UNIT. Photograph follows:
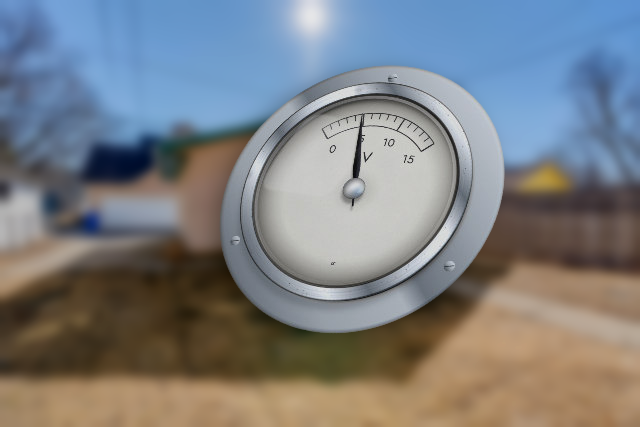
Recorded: value=5 unit=V
